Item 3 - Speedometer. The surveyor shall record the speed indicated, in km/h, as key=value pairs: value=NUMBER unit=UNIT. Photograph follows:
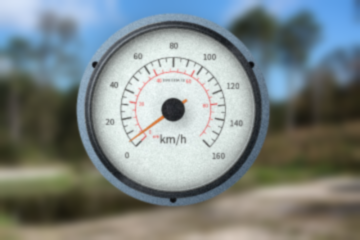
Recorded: value=5 unit=km/h
